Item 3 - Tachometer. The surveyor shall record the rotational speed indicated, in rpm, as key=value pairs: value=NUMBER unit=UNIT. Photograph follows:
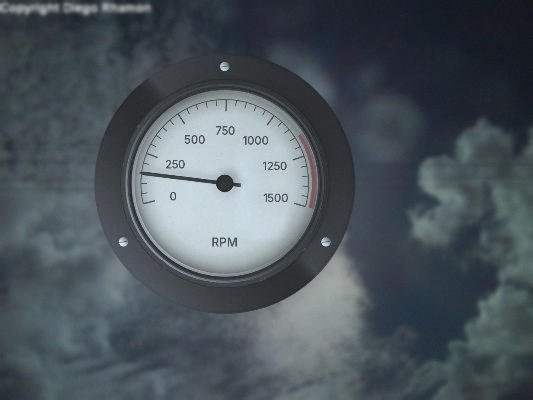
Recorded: value=150 unit=rpm
